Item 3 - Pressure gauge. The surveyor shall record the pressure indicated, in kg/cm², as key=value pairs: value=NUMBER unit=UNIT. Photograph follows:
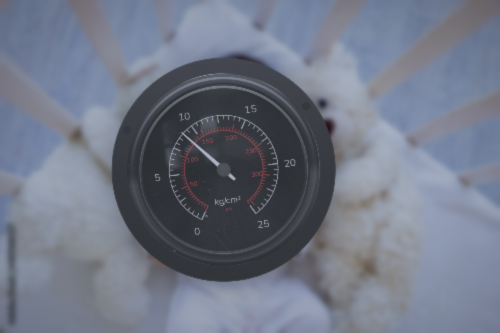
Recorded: value=9 unit=kg/cm²
